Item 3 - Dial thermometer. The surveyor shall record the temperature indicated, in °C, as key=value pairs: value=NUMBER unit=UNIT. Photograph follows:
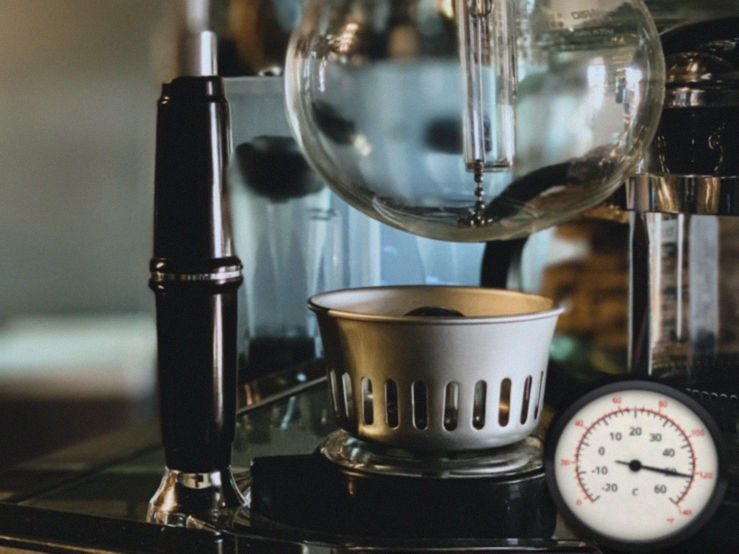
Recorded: value=50 unit=°C
